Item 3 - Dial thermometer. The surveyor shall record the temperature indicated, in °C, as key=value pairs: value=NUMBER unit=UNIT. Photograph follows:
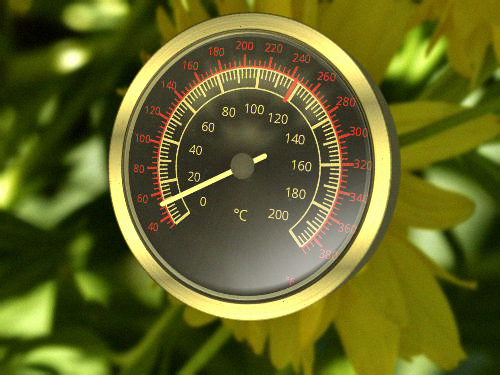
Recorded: value=10 unit=°C
